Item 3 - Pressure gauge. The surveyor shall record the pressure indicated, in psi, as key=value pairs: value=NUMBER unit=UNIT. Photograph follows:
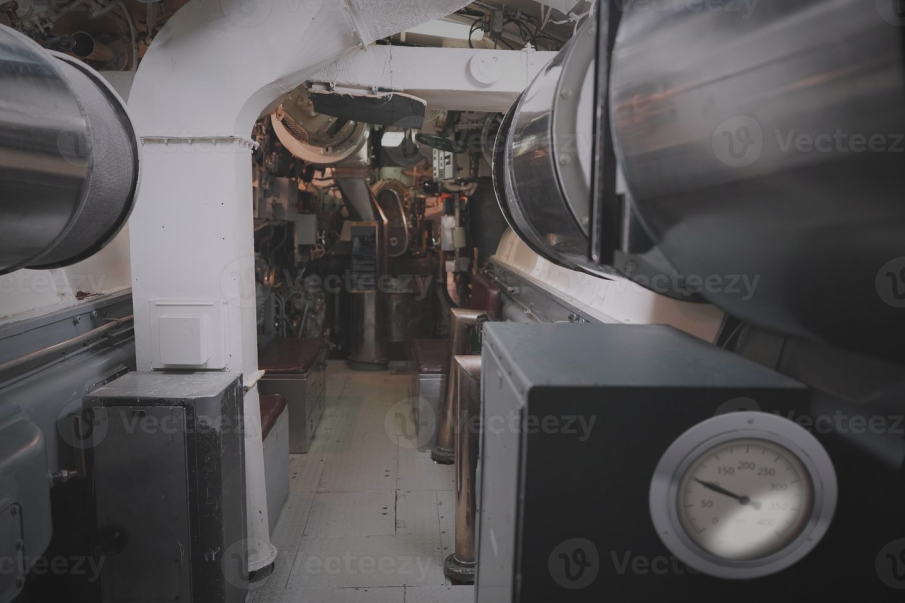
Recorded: value=100 unit=psi
